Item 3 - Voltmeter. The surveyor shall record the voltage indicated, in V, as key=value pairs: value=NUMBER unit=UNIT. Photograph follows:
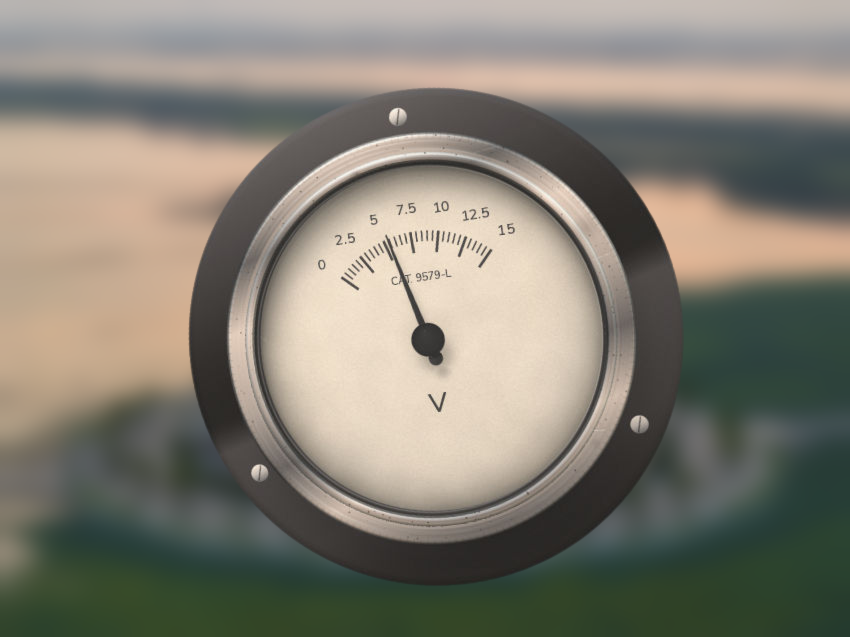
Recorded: value=5.5 unit=V
